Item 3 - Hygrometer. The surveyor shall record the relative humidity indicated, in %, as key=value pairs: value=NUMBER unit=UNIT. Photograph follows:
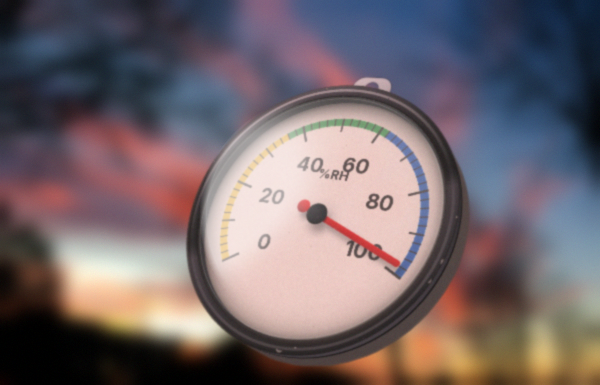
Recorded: value=98 unit=%
